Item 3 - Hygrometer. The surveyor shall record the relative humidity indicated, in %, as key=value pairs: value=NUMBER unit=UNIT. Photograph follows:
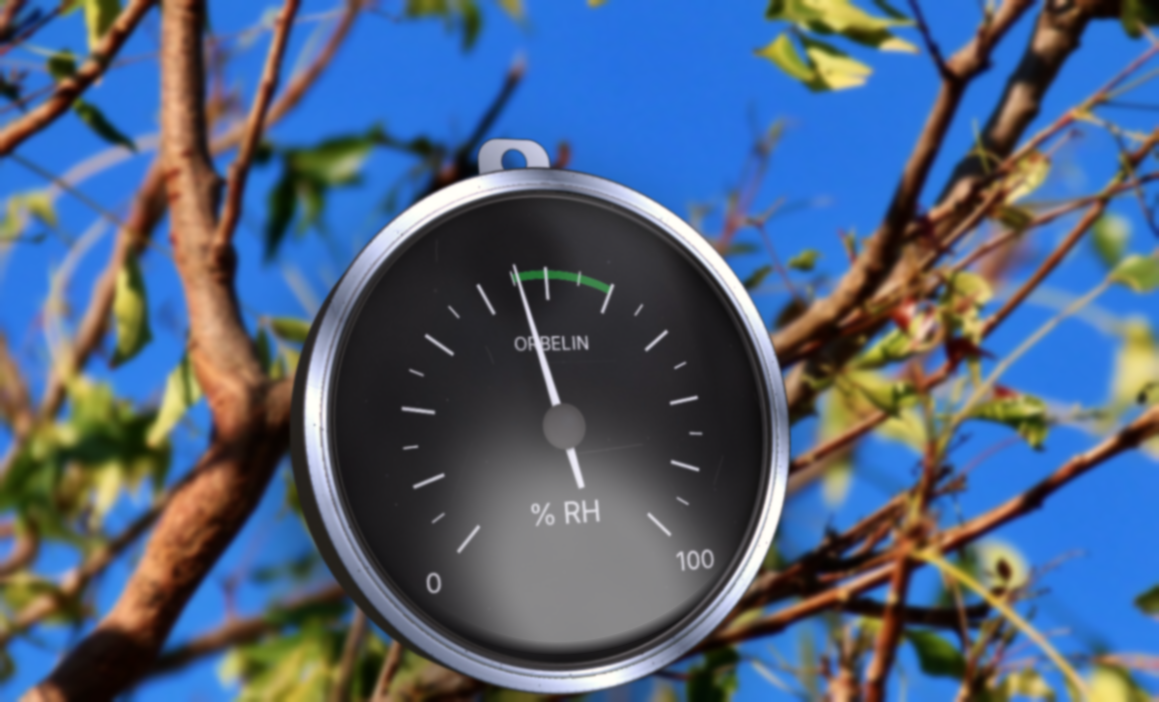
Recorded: value=45 unit=%
